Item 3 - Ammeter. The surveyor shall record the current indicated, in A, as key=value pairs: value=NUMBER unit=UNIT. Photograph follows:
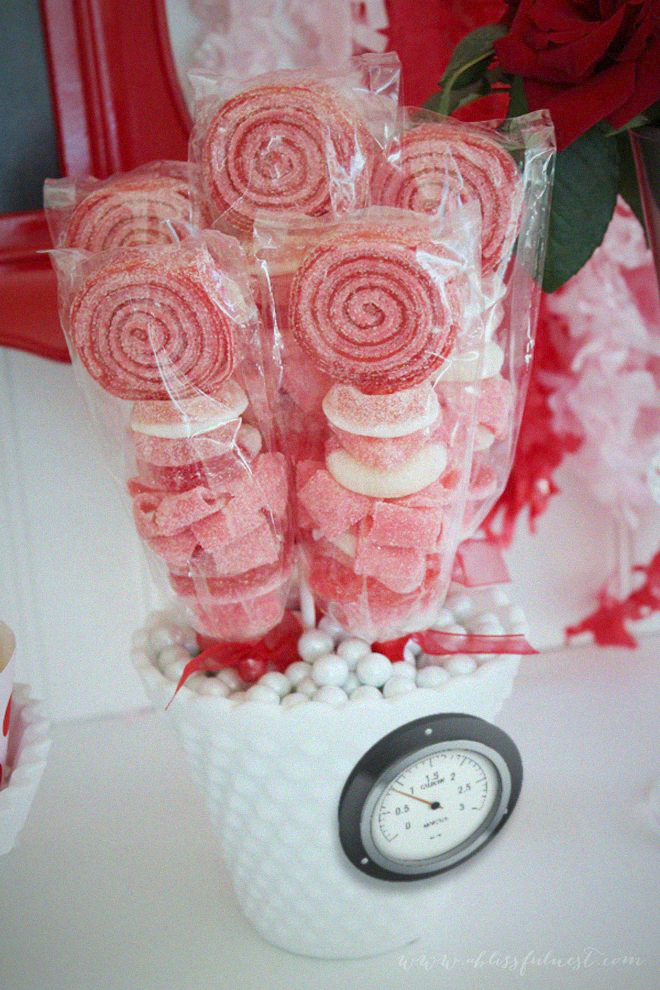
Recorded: value=0.9 unit=A
